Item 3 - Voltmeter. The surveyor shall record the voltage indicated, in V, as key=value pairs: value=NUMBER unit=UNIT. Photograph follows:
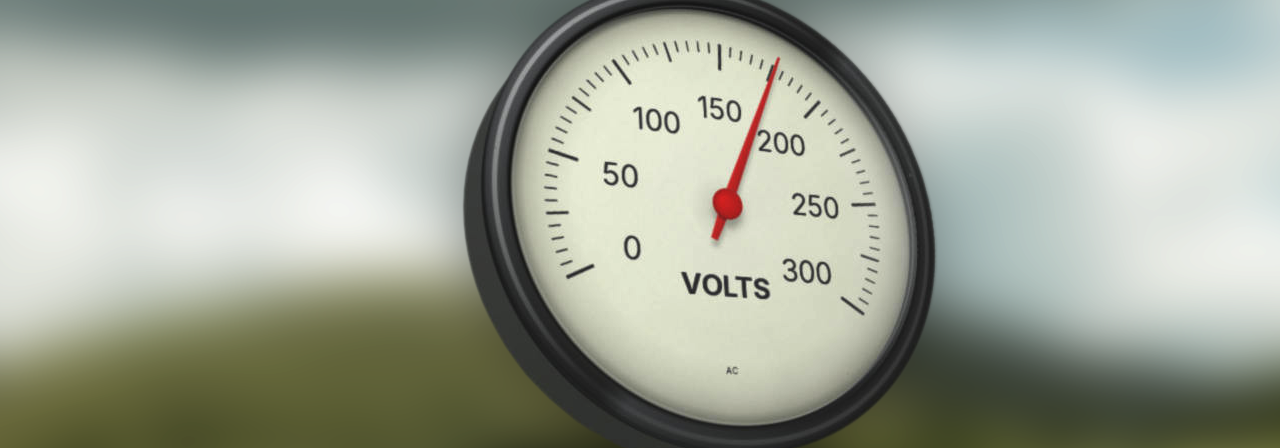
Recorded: value=175 unit=V
